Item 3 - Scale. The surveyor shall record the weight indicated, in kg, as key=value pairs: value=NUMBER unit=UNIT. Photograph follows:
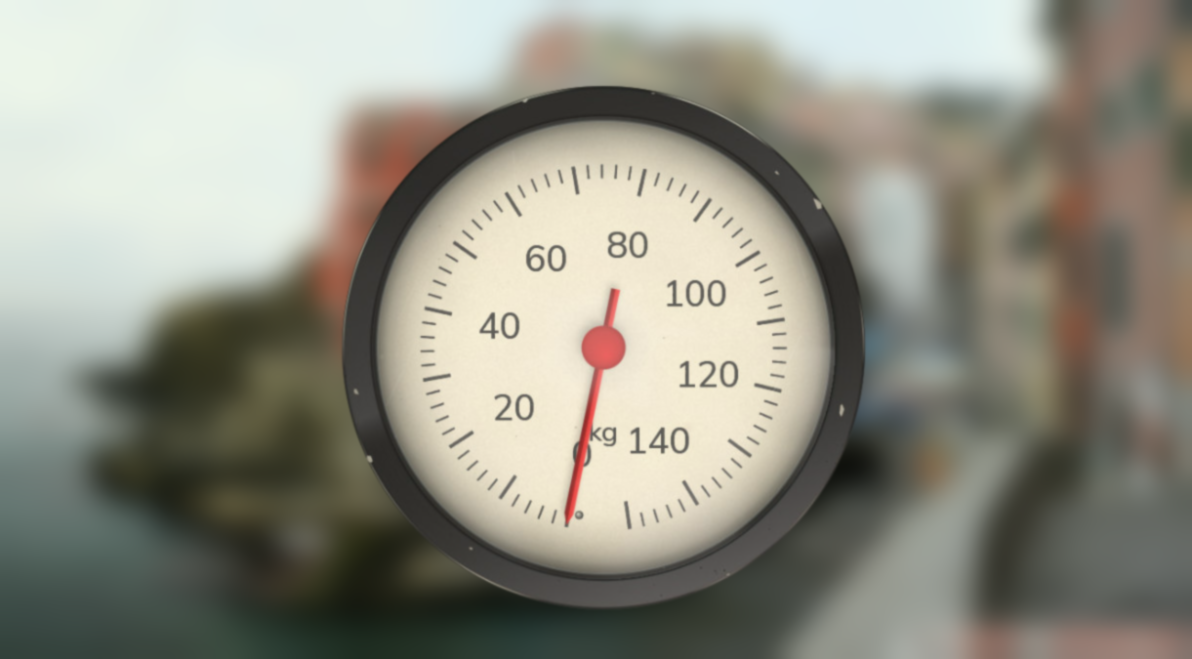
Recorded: value=0 unit=kg
